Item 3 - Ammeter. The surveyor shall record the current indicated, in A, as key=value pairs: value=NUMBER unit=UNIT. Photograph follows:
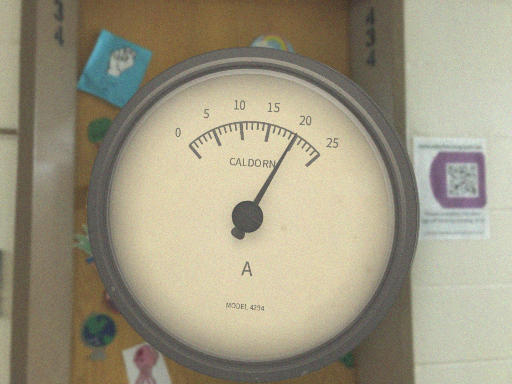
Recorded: value=20 unit=A
